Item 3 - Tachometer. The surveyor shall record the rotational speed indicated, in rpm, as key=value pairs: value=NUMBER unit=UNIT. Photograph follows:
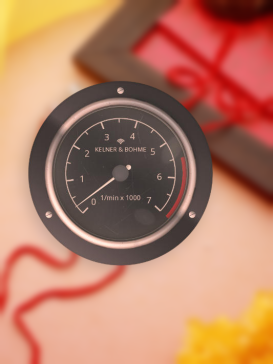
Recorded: value=250 unit=rpm
